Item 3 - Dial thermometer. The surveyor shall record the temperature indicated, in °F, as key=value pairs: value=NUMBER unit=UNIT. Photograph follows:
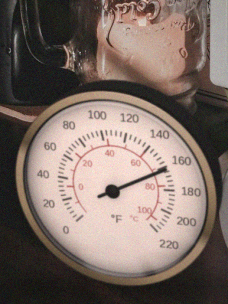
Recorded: value=160 unit=°F
